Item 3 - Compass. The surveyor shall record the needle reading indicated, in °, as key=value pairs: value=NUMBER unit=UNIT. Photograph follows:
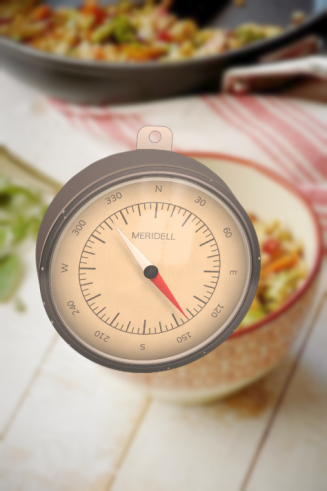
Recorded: value=140 unit=°
